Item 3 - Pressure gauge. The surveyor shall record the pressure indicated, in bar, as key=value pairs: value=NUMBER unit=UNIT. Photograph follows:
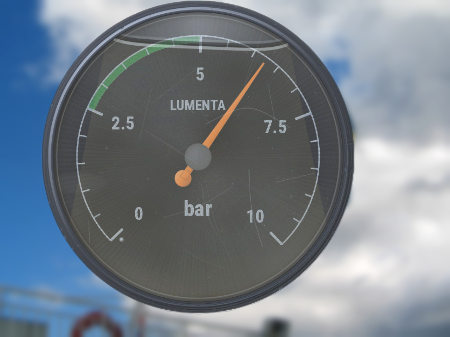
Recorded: value=6.25 unit=bar
